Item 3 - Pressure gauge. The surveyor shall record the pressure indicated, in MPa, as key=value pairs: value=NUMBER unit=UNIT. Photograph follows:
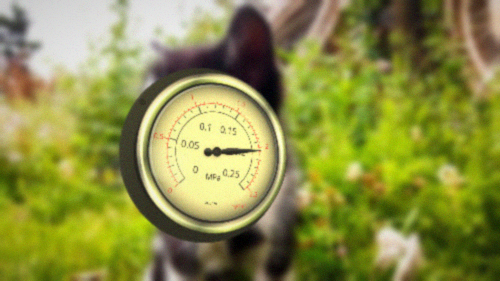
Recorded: value=0.2 unit=MPa
